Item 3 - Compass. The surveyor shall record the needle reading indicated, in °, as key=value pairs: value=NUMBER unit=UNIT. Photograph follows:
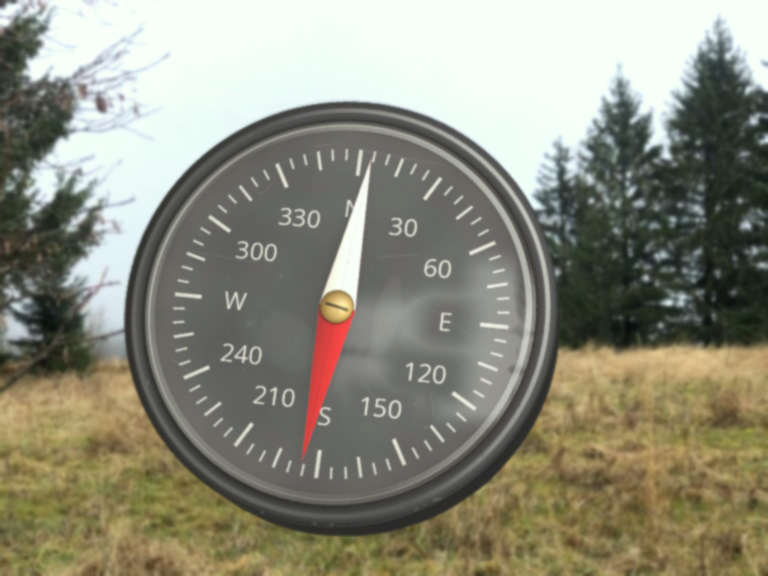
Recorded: value=185 unit=°
